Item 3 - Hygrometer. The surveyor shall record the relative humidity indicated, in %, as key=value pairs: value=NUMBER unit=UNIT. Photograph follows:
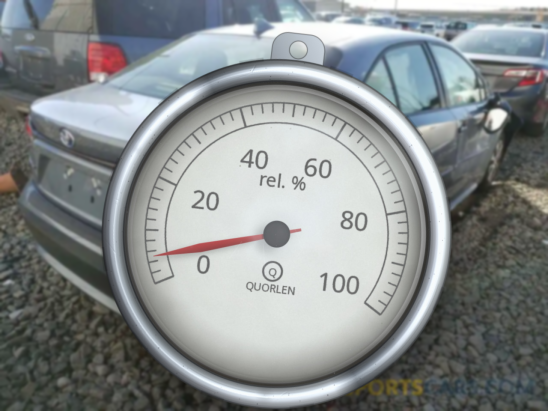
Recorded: value=5 unit=%
